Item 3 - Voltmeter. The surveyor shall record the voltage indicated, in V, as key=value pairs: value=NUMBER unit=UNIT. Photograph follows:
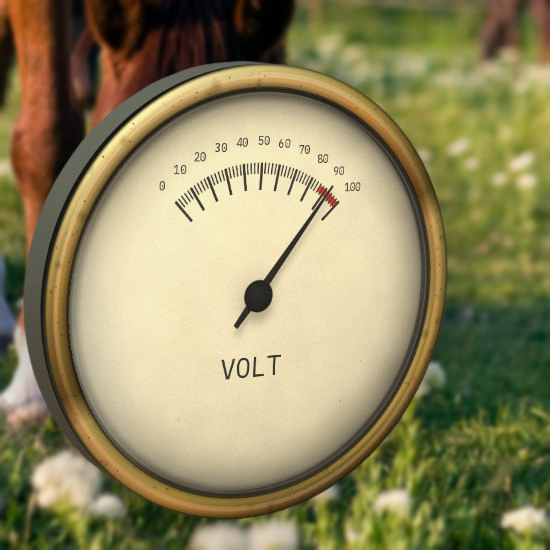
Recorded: value=90 unit=V
